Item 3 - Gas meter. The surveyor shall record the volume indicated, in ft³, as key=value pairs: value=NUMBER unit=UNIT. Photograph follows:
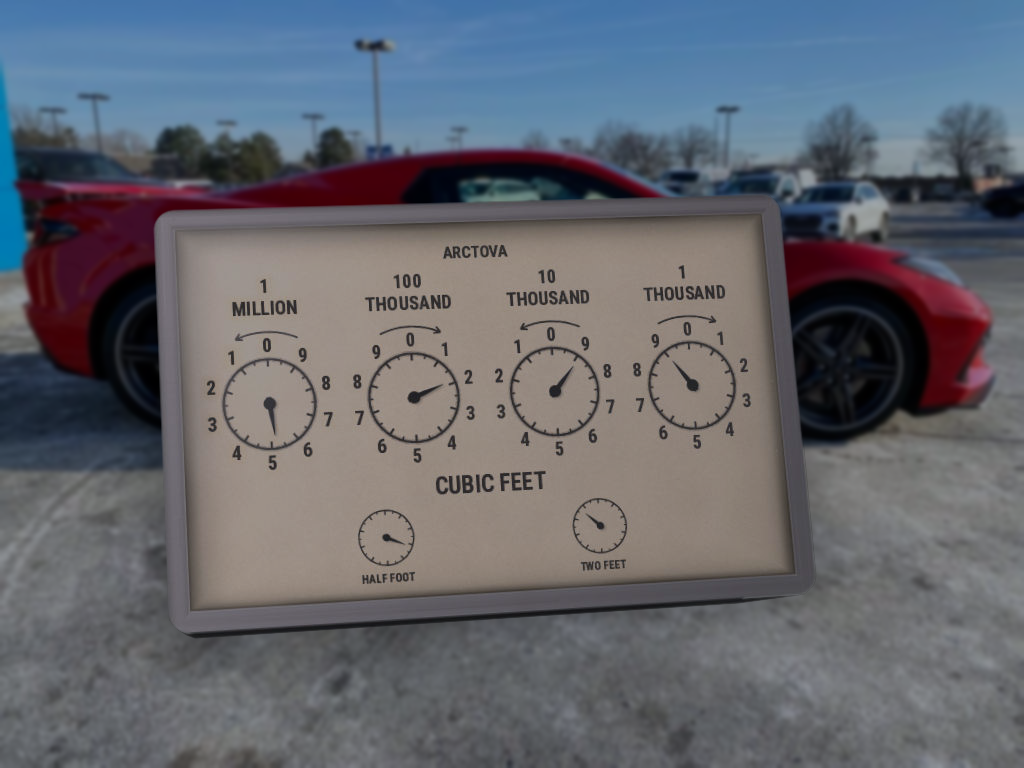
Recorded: value=518900 unit=ft³
